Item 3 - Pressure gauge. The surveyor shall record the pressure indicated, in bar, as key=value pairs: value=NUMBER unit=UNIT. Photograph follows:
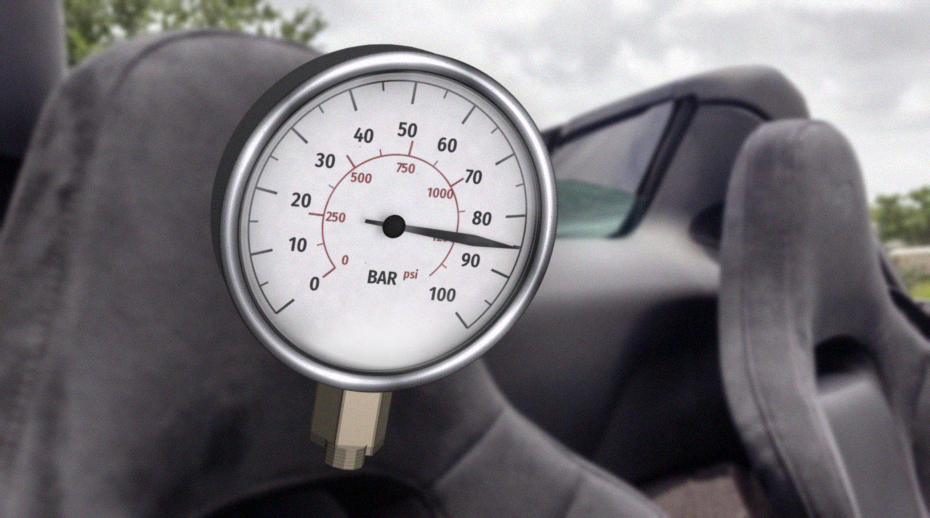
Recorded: value=85 unit=bar
